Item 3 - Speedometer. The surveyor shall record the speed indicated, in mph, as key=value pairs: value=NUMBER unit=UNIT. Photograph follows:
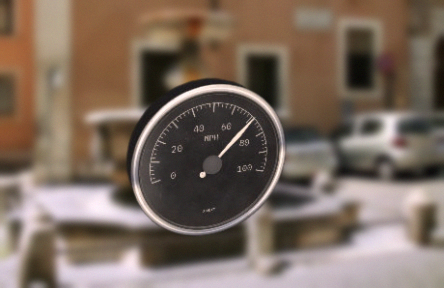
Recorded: value=70 unit=mph
